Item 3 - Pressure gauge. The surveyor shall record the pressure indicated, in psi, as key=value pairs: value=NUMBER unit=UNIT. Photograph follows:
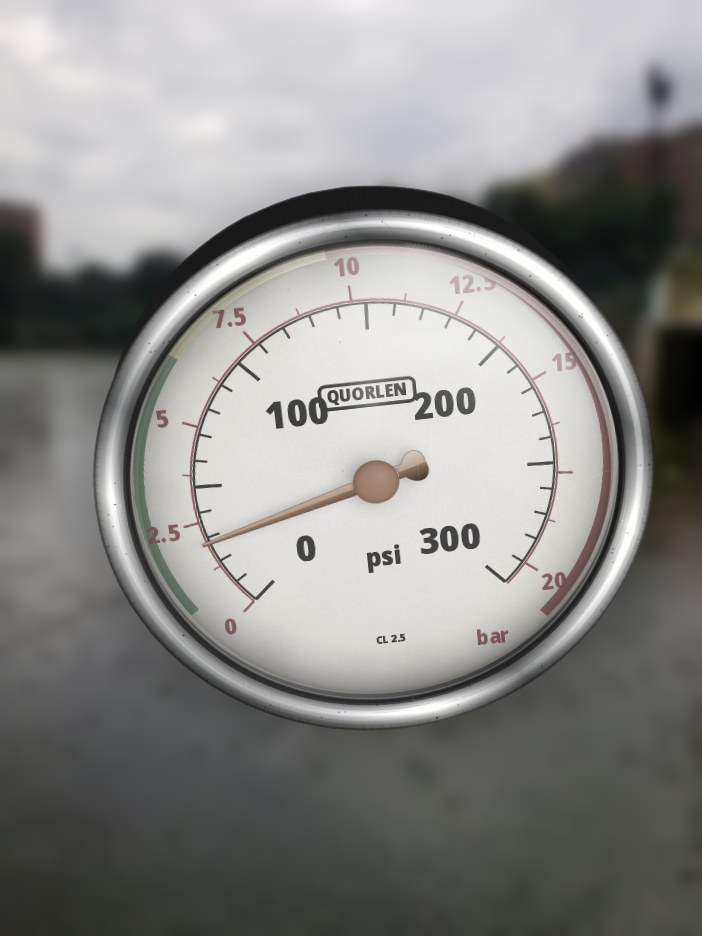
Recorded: value=30 unit=psi
